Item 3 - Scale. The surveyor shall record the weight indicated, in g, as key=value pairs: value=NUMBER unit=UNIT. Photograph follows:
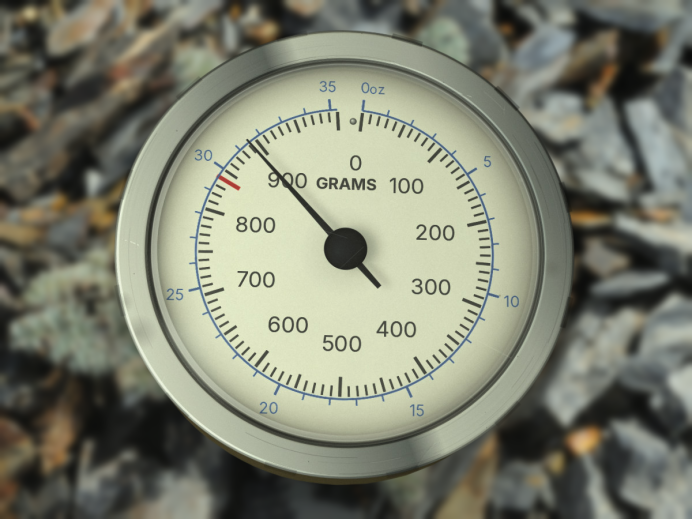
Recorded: value=890 unit=g
